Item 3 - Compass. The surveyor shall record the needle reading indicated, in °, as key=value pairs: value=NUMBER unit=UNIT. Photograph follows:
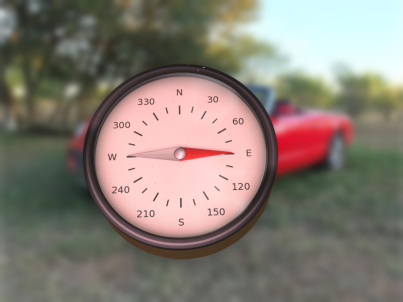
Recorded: value=90 unit=°
